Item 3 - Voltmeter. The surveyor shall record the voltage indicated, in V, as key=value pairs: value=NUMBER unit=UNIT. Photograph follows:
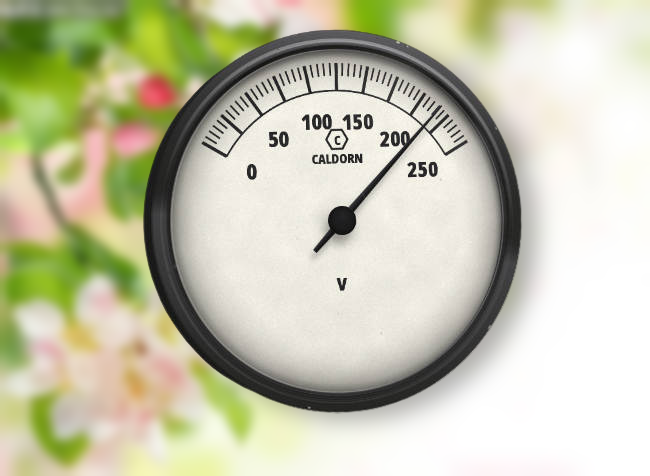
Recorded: value=215 unit=V
